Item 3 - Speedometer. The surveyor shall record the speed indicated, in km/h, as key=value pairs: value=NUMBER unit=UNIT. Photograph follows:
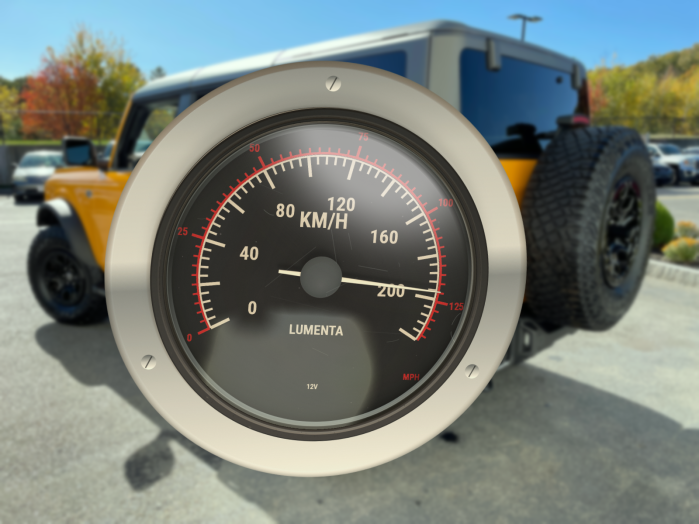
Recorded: value=196 unit=km/h
